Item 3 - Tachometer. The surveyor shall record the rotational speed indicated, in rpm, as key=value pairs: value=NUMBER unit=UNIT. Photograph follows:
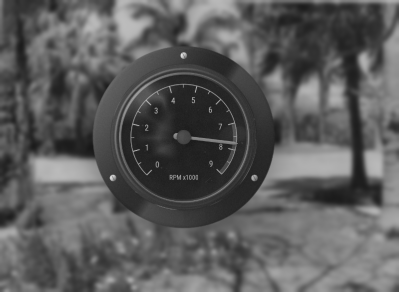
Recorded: value=7750 unit=rpm
